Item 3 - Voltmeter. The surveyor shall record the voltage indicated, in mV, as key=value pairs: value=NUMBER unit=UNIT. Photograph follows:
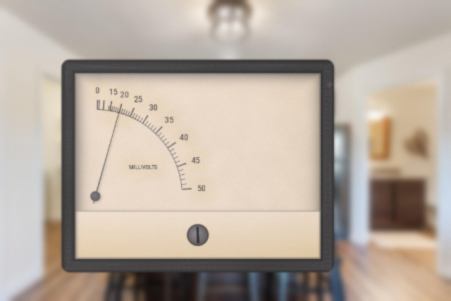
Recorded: value=20 unit=mV
